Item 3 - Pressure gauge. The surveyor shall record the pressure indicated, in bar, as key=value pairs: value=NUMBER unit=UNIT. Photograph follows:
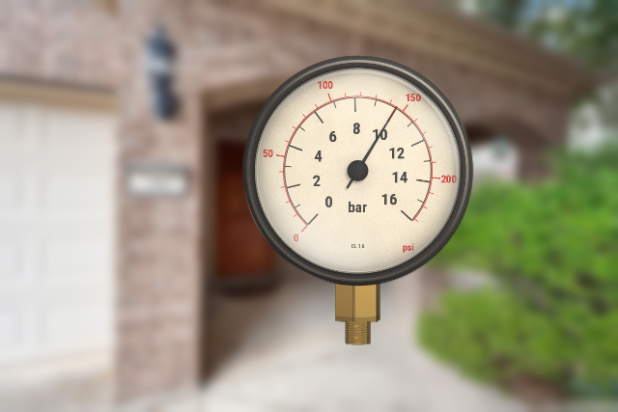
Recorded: value=10 unit=bar
